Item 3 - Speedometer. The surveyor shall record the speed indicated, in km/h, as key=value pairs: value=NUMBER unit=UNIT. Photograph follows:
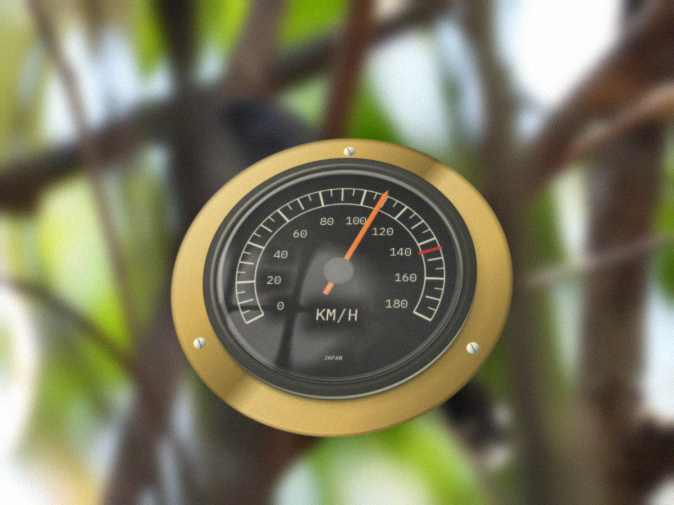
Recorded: value=110 unit=km/h
